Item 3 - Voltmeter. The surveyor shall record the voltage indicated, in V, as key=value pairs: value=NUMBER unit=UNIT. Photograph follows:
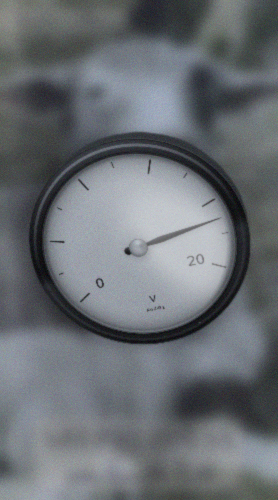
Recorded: value=17 unit=V
